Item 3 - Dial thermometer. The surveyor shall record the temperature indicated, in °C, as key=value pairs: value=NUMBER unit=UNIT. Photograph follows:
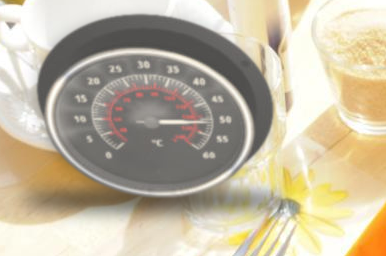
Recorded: value=50 unit=°C
